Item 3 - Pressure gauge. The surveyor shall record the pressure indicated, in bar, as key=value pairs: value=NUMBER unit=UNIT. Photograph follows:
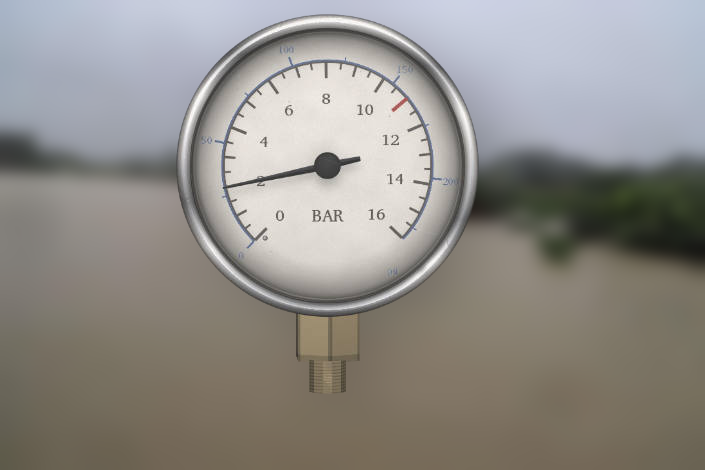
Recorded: value=2 unit=bar
